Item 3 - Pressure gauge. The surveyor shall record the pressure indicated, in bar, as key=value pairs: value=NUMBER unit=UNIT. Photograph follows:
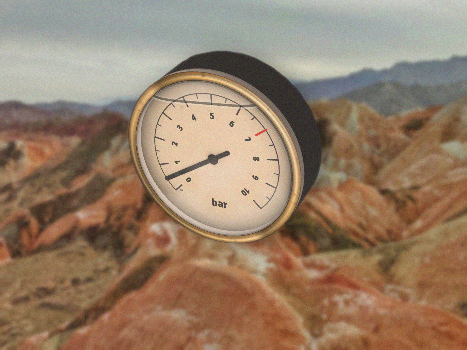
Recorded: value=0.5 unit=bar
